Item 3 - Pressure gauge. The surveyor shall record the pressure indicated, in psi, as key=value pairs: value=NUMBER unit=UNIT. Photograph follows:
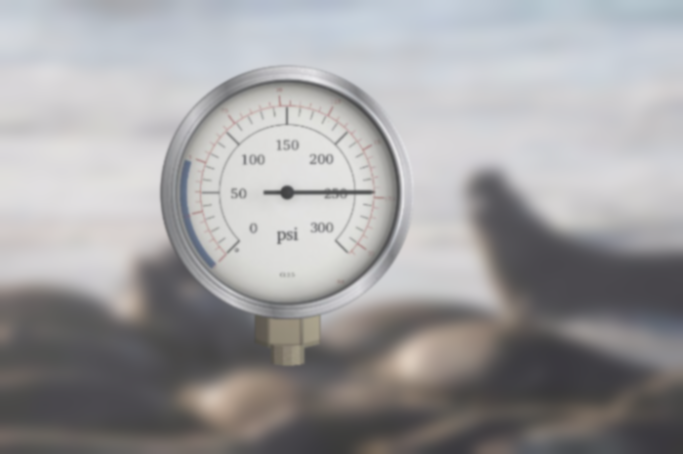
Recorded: value=250 unit=psi
